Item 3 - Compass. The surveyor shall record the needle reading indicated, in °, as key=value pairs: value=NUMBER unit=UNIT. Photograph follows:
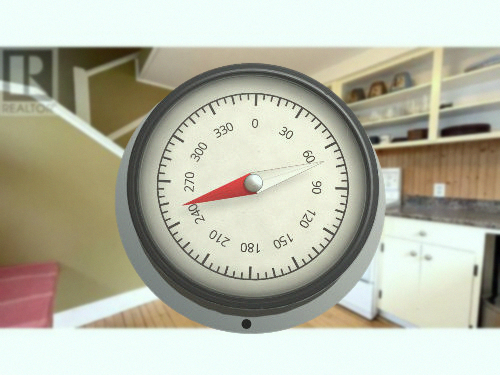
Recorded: value=250 unit=°
